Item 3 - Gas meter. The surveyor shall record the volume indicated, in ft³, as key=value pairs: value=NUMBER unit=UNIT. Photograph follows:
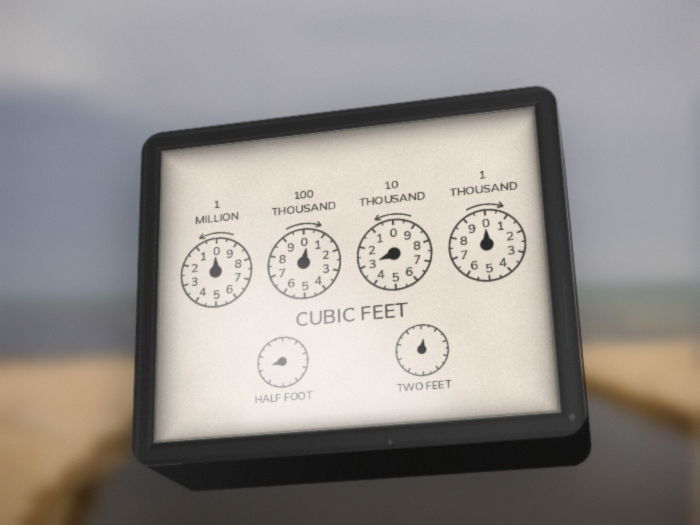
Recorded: value=3000 unit=ft³
